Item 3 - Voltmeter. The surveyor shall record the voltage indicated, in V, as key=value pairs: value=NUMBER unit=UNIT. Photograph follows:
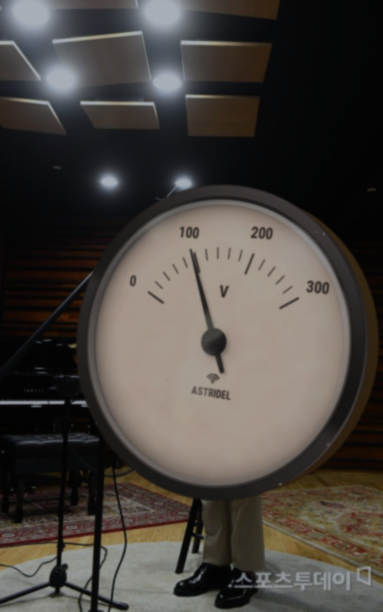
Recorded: value=100 unit=V
